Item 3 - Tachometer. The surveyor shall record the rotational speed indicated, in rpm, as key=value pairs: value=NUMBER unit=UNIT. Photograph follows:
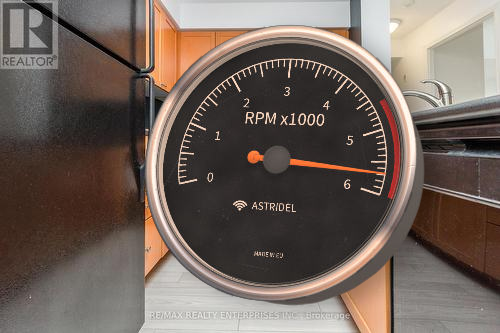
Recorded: value=5700 unit=rpm
